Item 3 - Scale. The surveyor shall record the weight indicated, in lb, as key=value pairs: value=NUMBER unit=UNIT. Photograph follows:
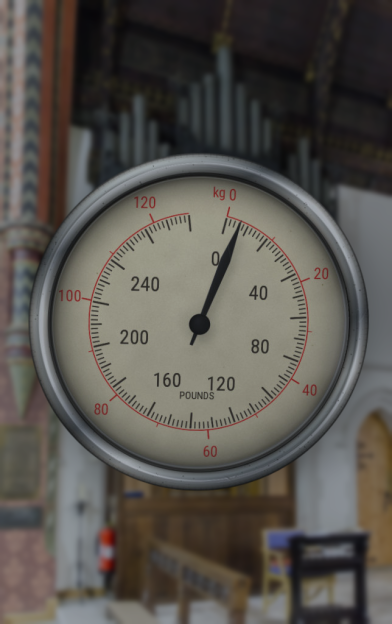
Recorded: value=6 unit=lb
